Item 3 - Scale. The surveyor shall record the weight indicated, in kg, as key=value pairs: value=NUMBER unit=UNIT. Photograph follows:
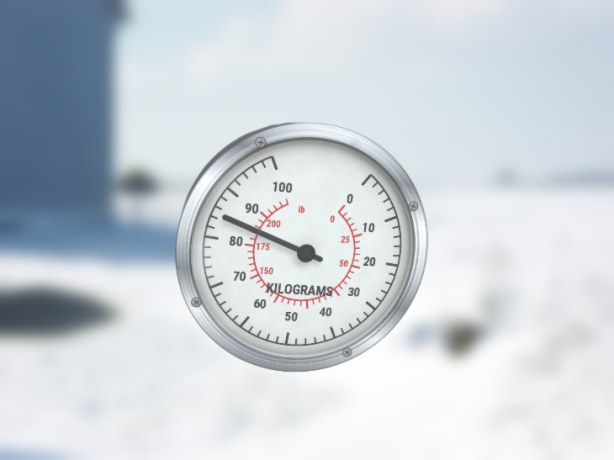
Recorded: value=85 unit=kg
